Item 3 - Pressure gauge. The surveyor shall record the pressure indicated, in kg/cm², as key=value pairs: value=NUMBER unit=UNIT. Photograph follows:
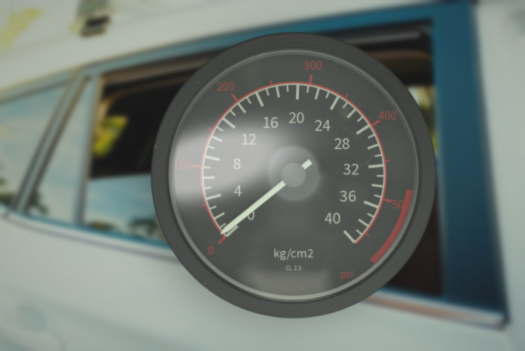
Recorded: value=0.5 unit=kg/cm²
